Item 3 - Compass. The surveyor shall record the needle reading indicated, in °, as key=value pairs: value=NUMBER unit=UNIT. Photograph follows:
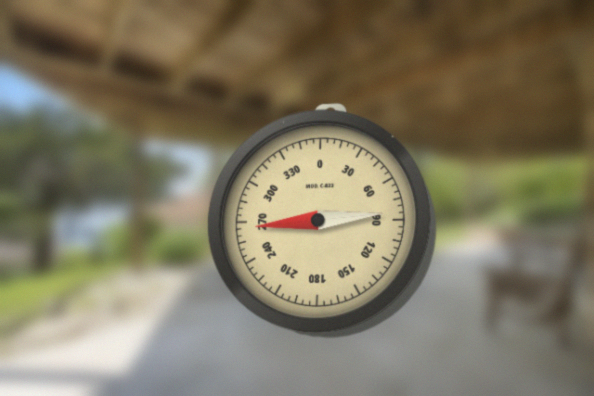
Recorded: value=265 unit=°
